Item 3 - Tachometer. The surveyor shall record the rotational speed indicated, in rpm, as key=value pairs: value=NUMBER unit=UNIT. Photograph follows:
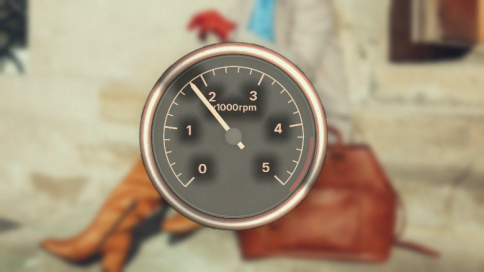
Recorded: value=1800 unit=rpm
